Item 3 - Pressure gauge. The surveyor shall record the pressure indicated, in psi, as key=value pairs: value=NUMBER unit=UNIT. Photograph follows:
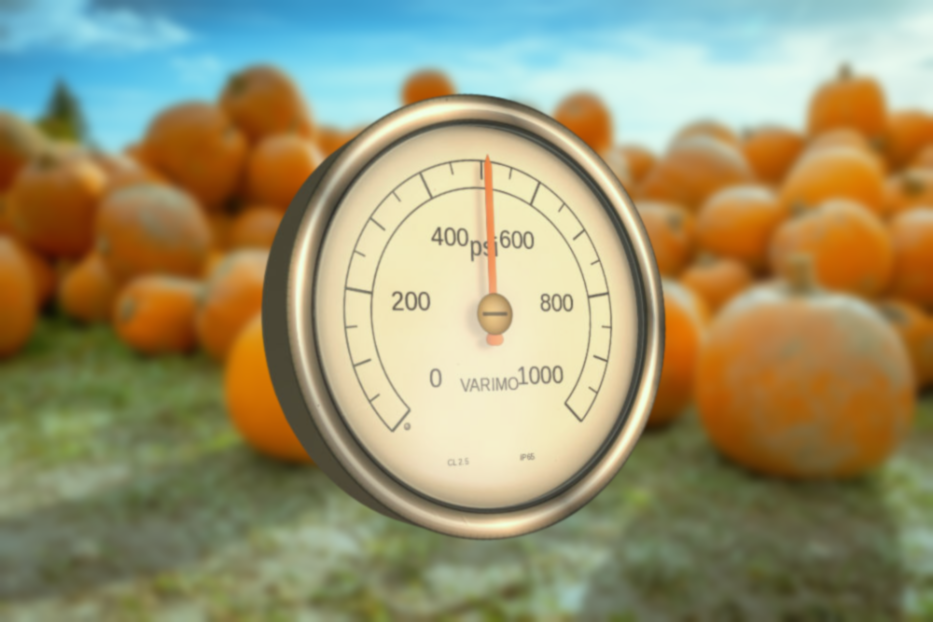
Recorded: value=500 unit=psi
